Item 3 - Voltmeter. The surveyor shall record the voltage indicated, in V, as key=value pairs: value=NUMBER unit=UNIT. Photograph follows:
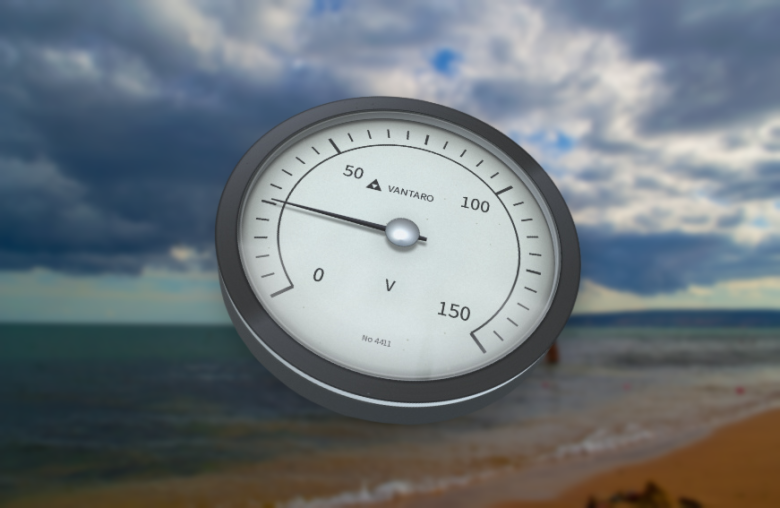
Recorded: value=25 unit=V
